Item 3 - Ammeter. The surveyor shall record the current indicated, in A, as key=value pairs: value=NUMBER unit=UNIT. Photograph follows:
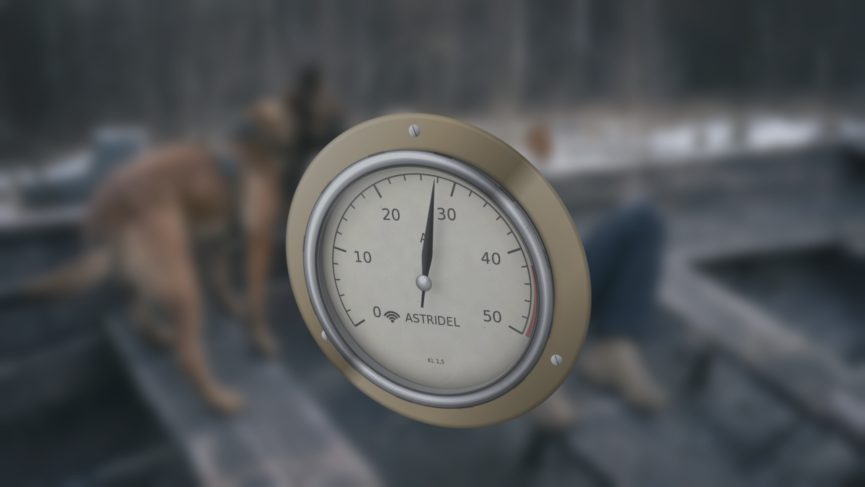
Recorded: value=28 unit=A
